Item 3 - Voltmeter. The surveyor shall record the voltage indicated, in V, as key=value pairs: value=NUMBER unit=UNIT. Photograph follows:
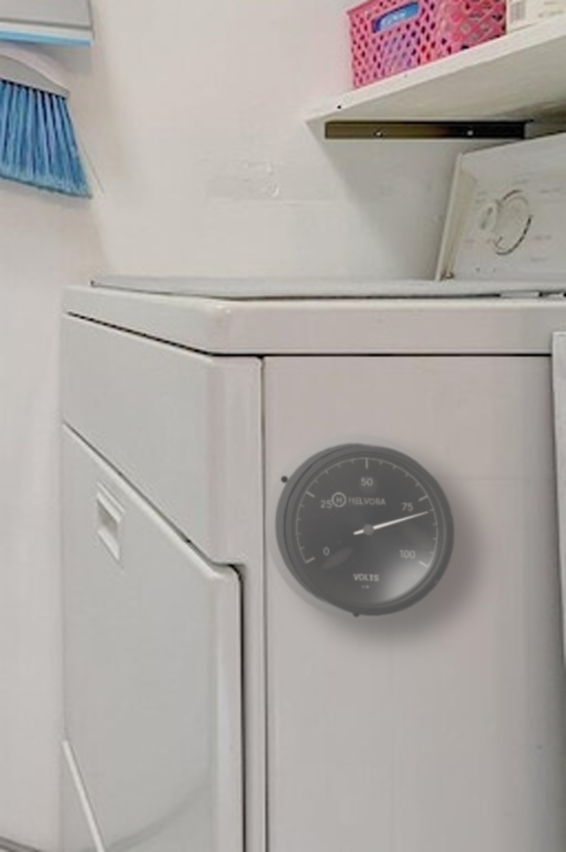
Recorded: value=80 unit=V
